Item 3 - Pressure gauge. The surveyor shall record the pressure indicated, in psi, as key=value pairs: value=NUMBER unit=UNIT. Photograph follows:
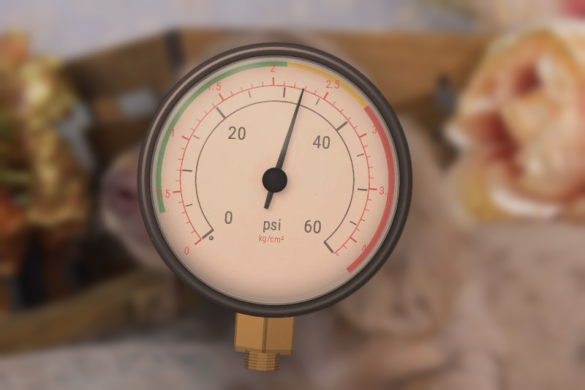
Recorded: value=32.5 unit=psi
